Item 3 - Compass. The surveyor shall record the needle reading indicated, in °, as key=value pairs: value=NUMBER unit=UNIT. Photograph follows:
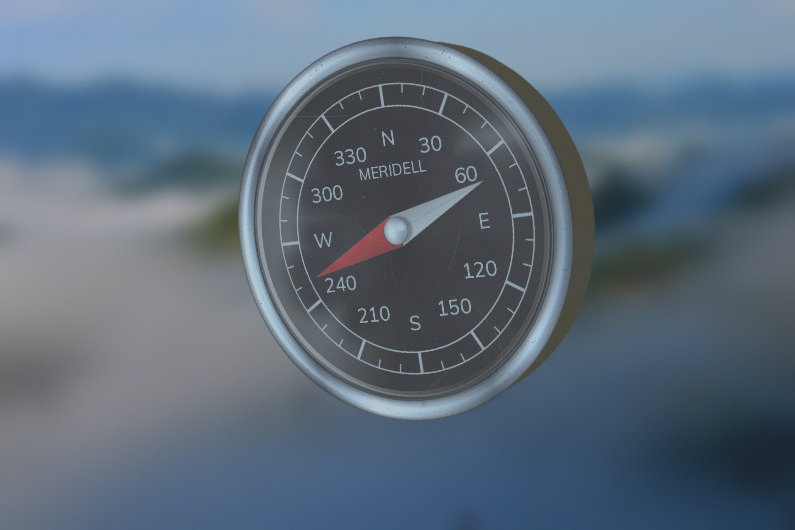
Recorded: value=250 unit=°
